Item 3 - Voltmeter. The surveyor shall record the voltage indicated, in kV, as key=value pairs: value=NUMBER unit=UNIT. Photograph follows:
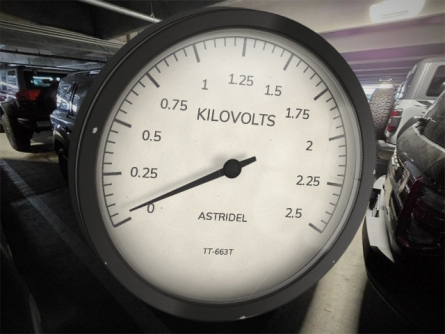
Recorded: value=0.05 unit=kV
